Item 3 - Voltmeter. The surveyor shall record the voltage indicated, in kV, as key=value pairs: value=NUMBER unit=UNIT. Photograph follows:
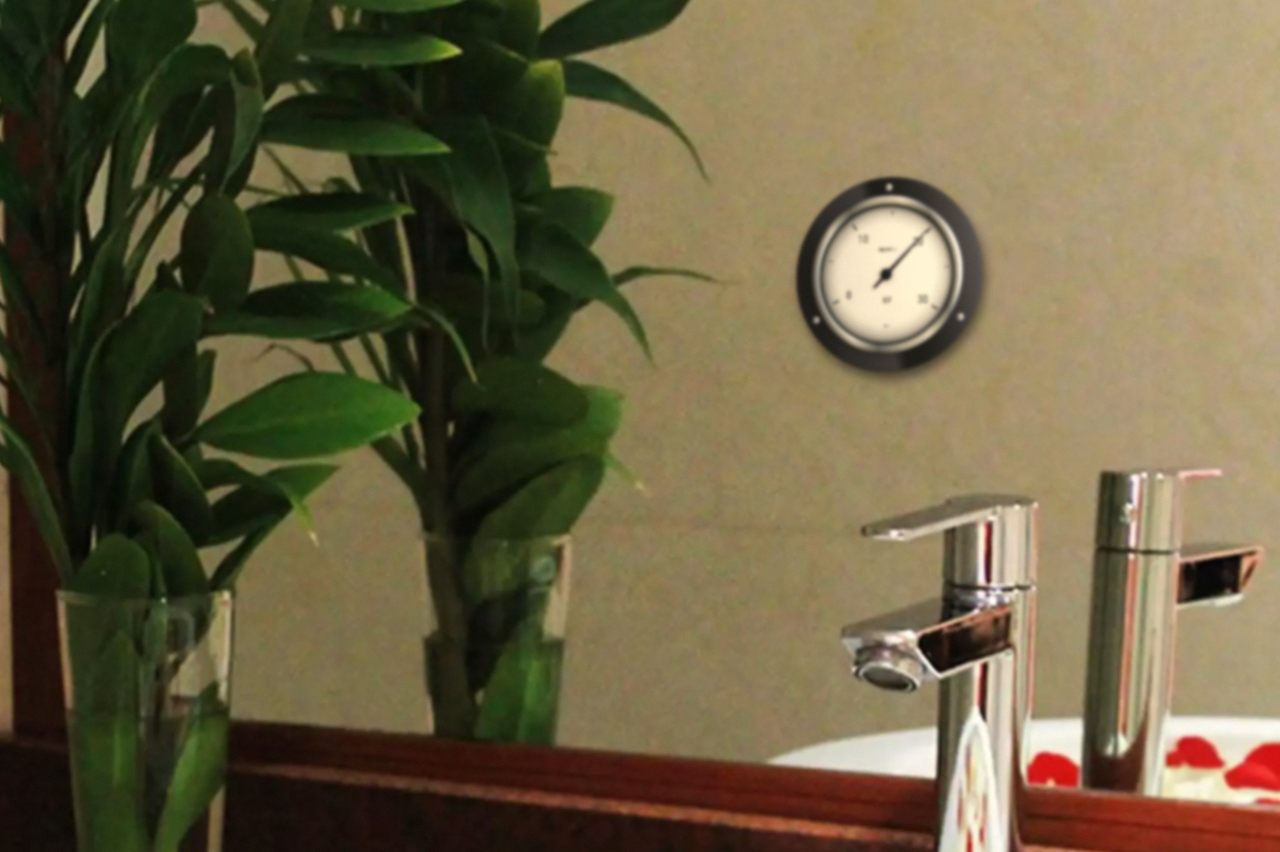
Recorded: value=20 unit=kV
